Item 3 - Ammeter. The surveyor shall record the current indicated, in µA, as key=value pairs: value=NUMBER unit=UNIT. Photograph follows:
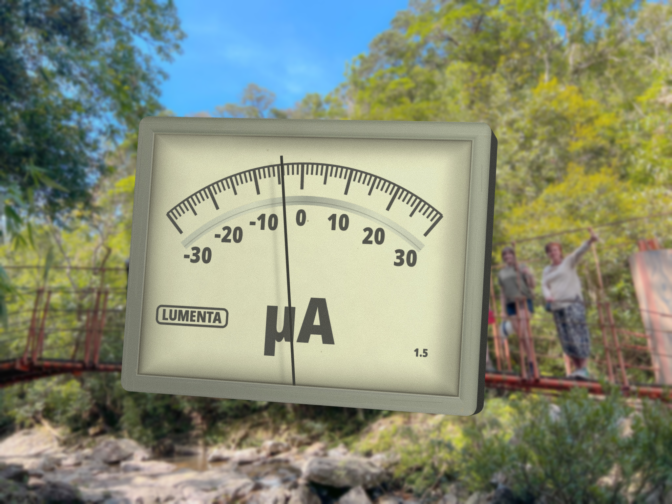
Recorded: value=-4 unit=µA
